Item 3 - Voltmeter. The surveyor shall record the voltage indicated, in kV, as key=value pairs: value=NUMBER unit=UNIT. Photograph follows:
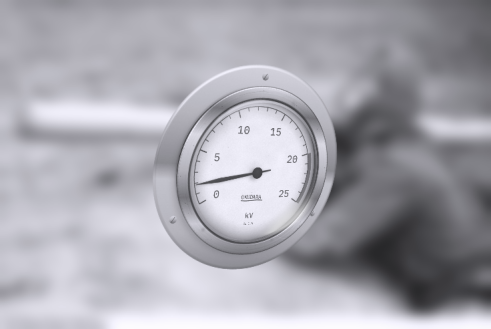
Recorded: value=2 unit=kV
